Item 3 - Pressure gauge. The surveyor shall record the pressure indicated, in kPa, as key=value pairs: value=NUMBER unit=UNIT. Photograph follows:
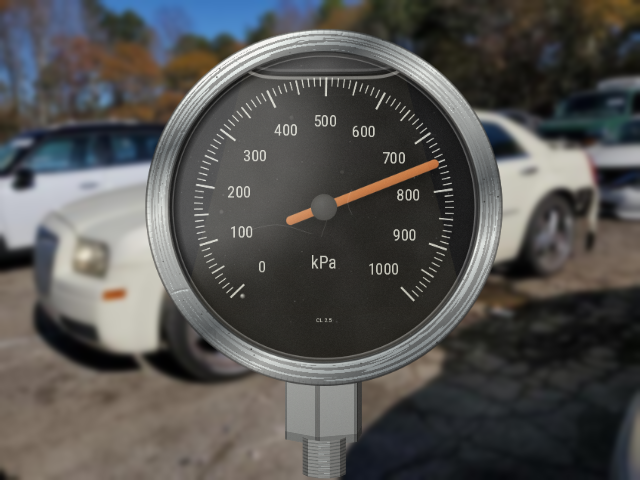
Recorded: value=750 unit=kPa
